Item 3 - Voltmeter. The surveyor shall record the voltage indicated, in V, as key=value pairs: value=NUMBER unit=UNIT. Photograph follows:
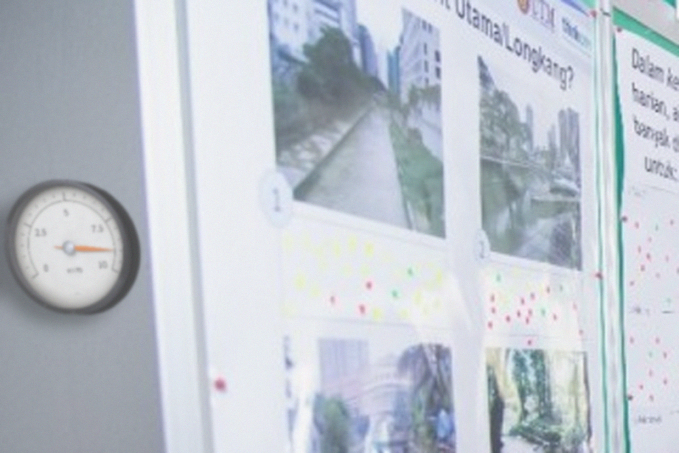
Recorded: value=9 unit=V
